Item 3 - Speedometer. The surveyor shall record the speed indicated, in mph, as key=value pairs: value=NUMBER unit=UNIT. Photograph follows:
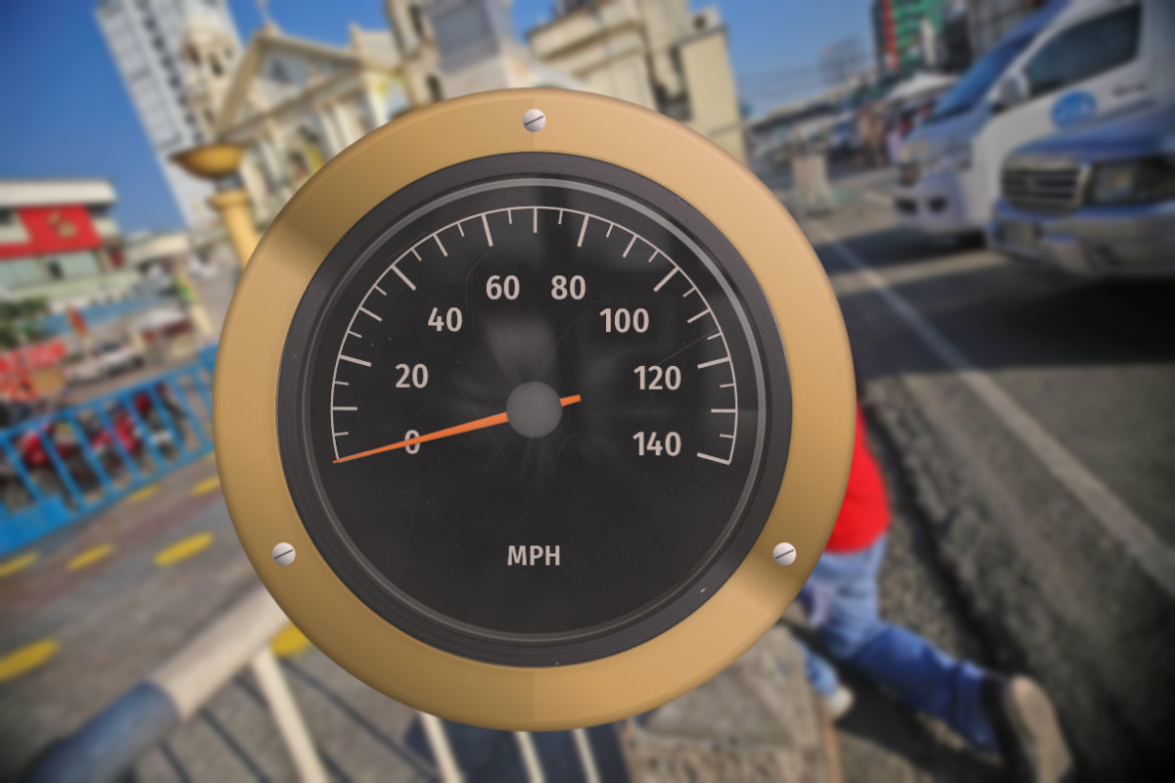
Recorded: value=0 unit=mph
